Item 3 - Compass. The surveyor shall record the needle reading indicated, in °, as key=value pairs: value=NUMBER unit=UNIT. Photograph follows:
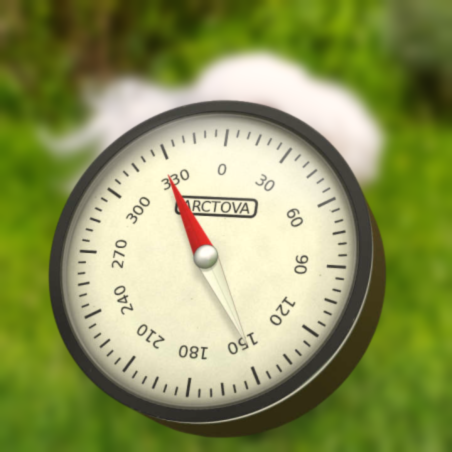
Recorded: value=327.5 unit=°
